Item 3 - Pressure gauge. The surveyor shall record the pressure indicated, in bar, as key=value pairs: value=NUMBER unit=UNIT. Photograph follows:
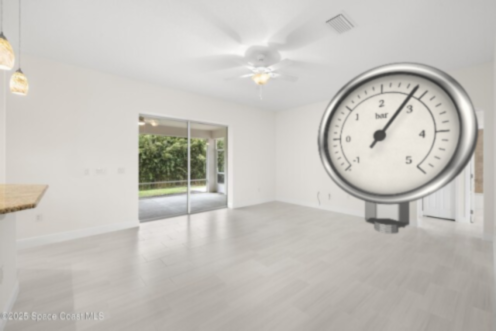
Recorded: value=2.8 unit=bar
